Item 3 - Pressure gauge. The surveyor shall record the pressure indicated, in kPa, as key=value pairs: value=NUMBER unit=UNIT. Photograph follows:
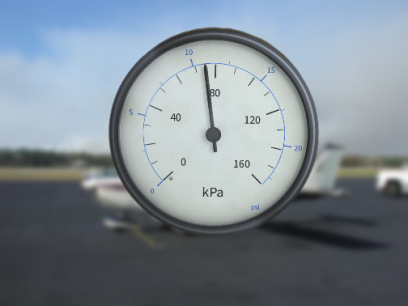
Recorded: value=75 unit=kPa
